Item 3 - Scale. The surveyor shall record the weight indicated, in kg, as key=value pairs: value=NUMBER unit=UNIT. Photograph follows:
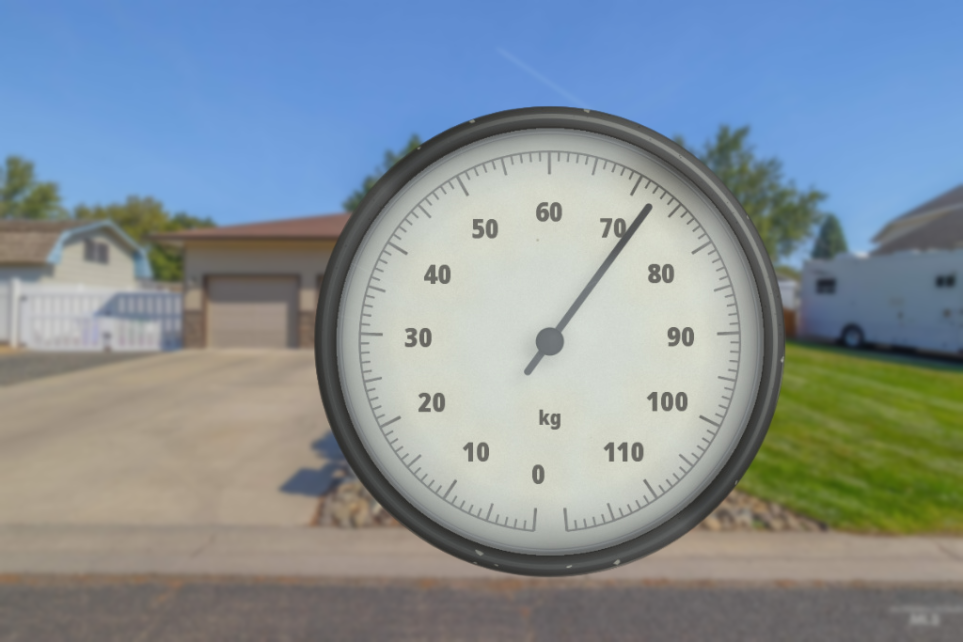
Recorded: value=72.5 unit=kg
